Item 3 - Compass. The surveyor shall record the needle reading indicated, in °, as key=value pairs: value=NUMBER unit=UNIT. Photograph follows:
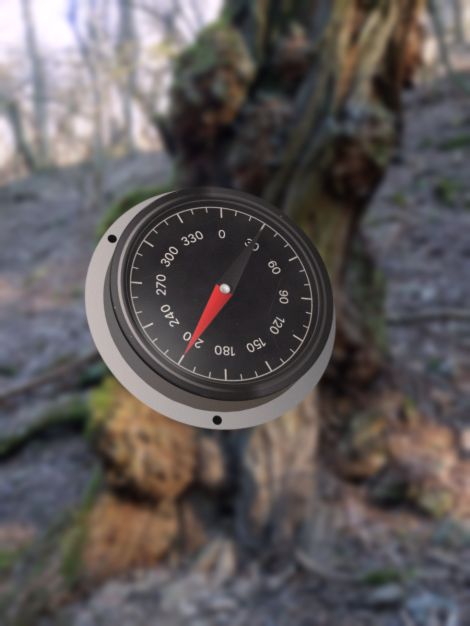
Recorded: value=210 unit=°
